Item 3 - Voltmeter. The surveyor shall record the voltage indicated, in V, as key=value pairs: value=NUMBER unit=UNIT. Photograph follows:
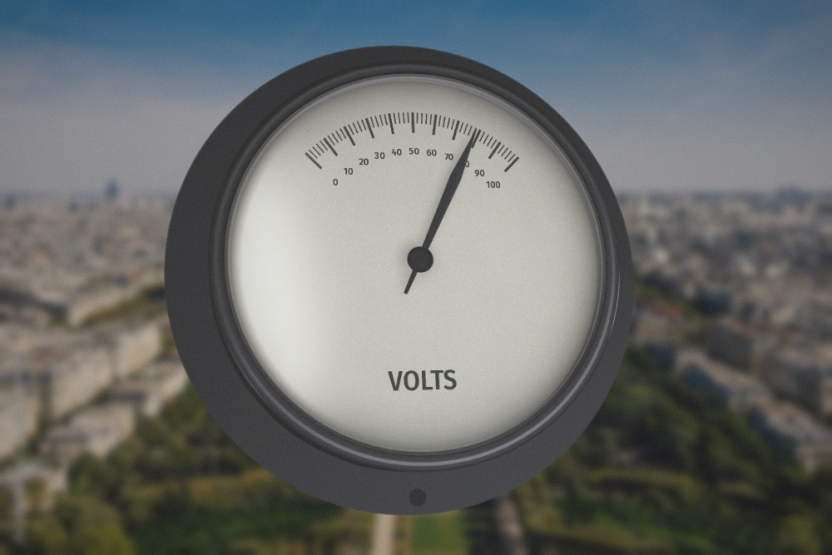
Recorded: value=78 unit=V
